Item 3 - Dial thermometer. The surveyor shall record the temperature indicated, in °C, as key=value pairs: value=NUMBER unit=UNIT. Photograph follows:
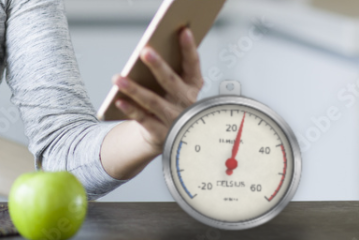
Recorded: value=24 unit=°C
